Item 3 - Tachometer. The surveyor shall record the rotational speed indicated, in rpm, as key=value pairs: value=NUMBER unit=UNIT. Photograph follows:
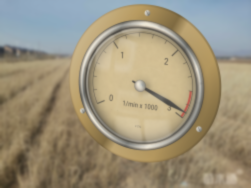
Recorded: value=2900 unit=rpm
